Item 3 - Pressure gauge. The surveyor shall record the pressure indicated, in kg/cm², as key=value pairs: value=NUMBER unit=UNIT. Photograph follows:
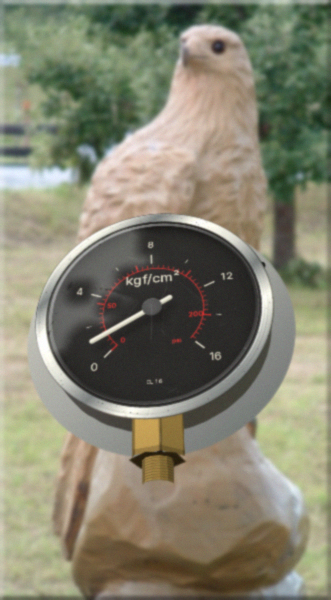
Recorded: value=1 unit=kg/cm²
